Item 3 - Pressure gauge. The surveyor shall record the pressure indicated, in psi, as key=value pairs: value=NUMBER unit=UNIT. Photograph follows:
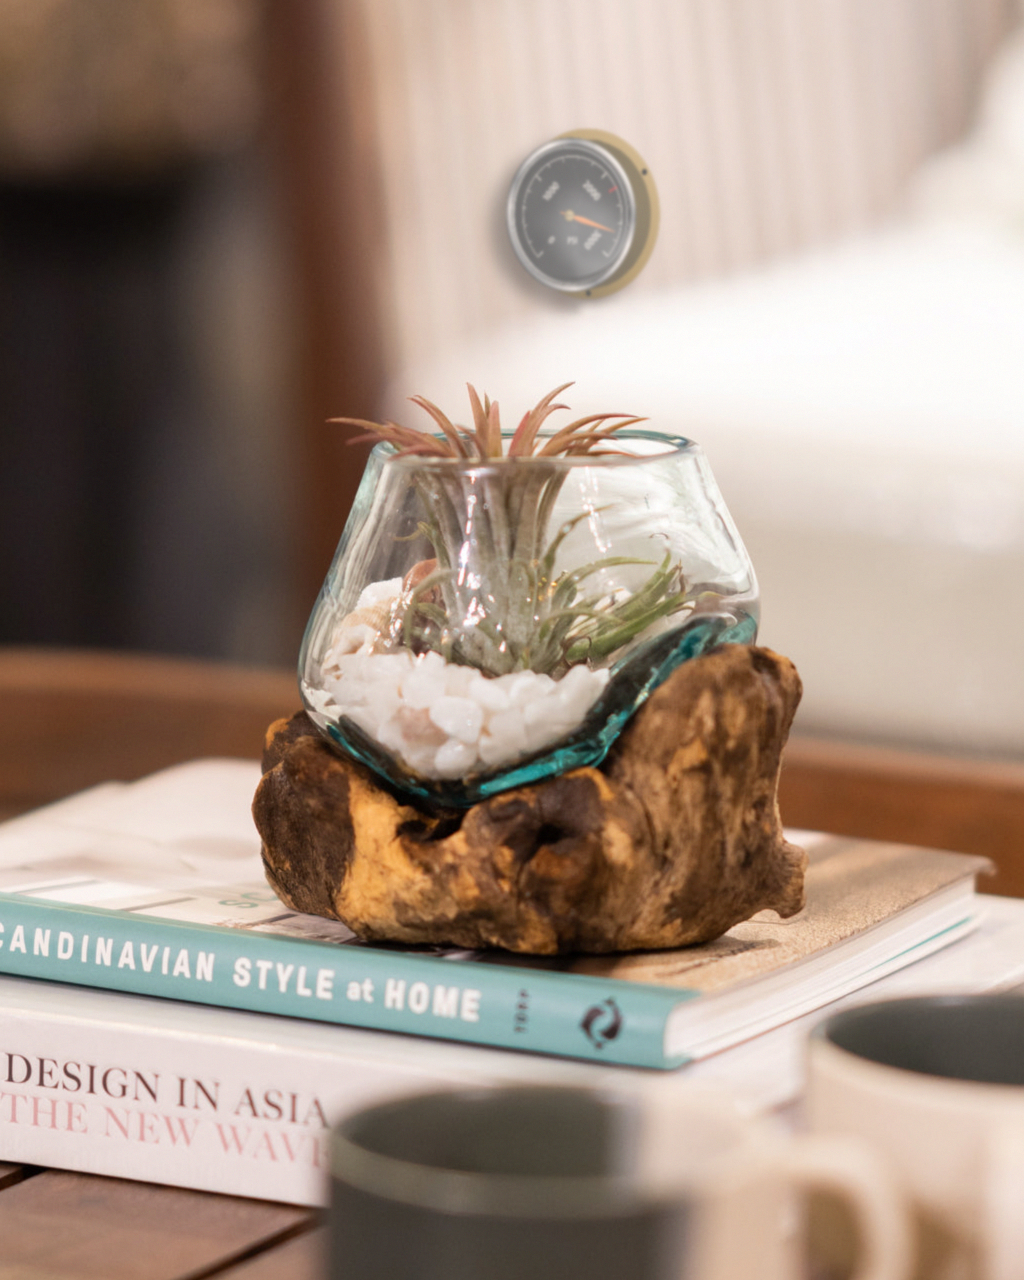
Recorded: value=2700 unit=psi
